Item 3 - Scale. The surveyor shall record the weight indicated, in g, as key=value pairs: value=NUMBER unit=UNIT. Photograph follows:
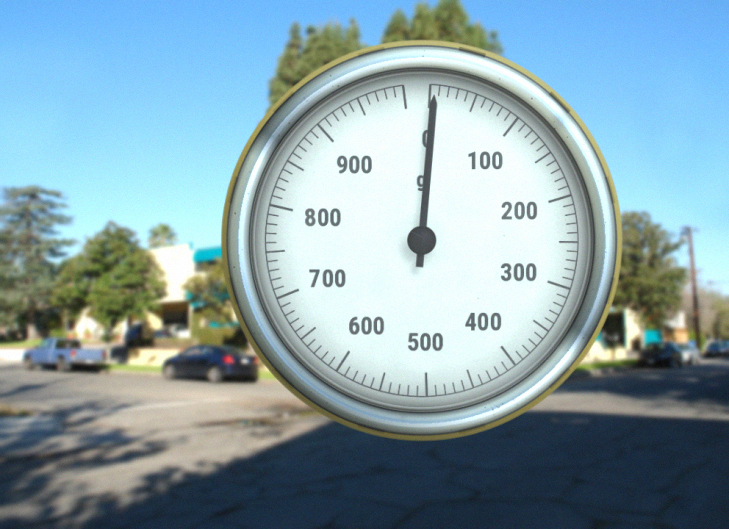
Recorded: value=5 unit=g
